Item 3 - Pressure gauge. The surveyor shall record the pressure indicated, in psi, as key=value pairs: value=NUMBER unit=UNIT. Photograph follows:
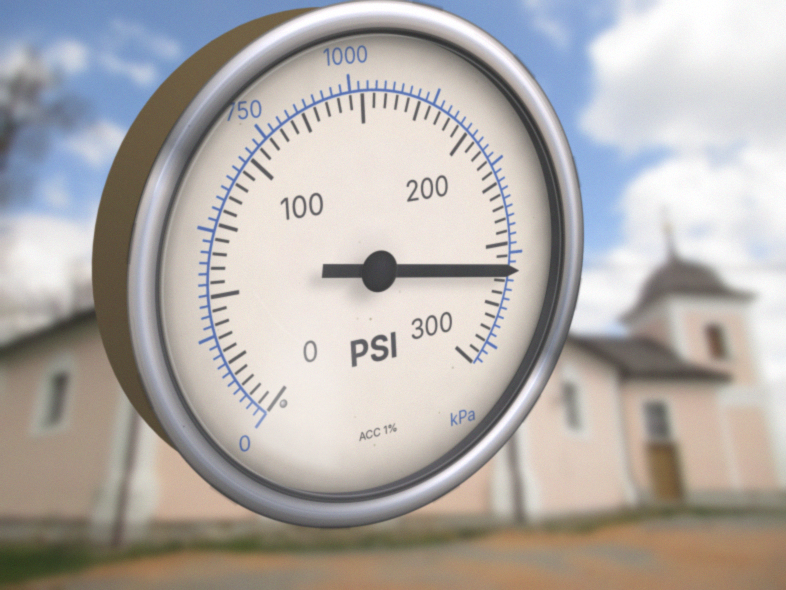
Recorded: value=260 unit=psi
